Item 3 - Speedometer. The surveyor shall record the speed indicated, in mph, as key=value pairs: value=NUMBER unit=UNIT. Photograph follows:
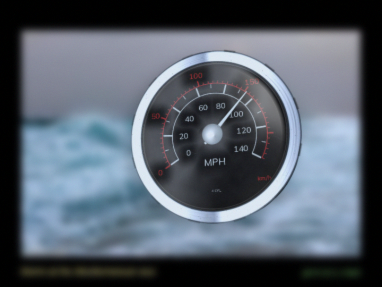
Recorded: value=95 unit=mph
